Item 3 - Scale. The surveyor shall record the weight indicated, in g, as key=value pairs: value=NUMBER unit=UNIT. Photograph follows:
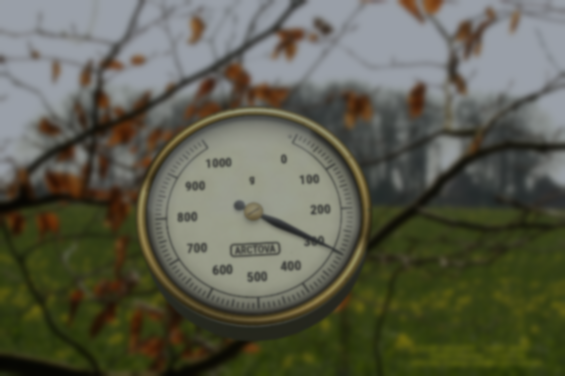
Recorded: value=300 unit=g
